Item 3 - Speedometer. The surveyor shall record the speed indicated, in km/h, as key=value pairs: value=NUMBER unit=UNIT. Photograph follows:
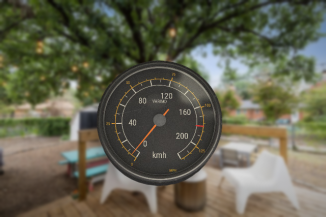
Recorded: value=5 unit=km/h
